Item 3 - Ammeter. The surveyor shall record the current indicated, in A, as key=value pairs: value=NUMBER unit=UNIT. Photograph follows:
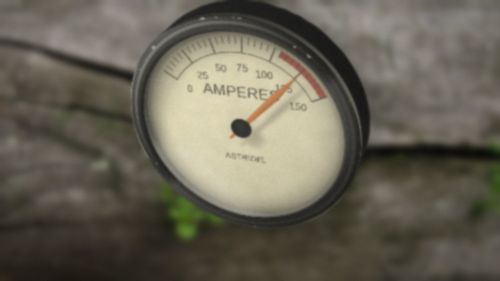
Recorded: value=125 unit=A
